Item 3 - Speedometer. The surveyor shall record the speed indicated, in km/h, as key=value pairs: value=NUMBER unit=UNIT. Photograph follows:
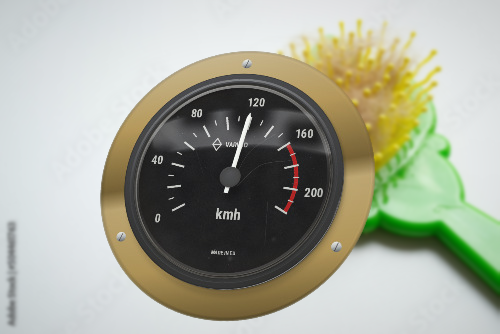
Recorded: value=120 unit=km/h
